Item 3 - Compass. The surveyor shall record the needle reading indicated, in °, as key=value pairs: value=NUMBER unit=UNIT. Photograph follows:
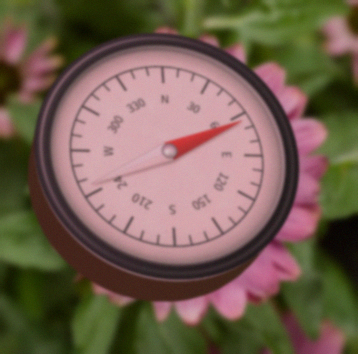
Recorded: value=65 unit=°
